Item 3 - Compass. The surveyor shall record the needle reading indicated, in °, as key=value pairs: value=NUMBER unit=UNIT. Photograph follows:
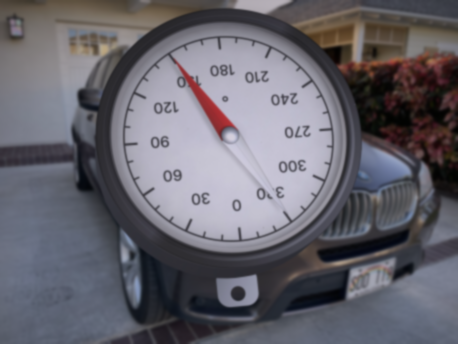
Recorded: value=150 unit=°
